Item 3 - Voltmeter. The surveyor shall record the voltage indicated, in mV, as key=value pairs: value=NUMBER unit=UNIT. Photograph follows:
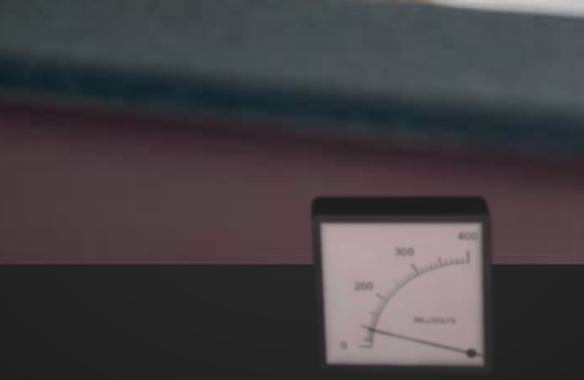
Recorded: value=100 unit=mV
